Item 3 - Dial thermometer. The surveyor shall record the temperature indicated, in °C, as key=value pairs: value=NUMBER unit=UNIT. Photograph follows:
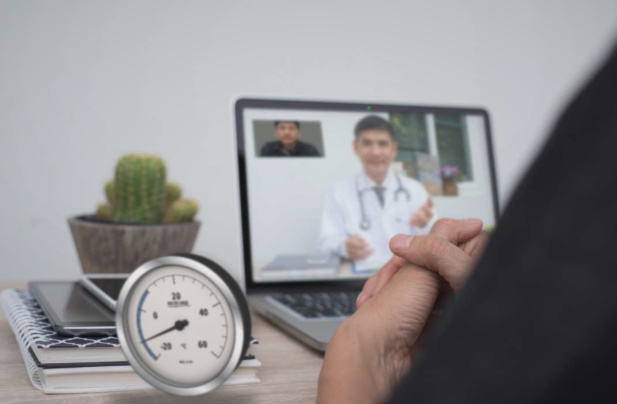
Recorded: value=-12 unit=°C
